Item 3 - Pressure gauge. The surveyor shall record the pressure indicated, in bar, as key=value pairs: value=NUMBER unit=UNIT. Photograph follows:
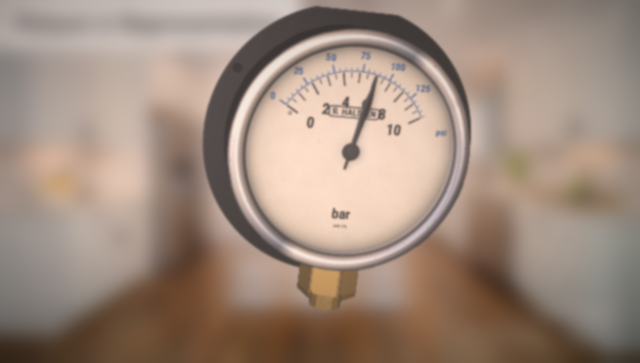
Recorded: value=6 unit=bar
